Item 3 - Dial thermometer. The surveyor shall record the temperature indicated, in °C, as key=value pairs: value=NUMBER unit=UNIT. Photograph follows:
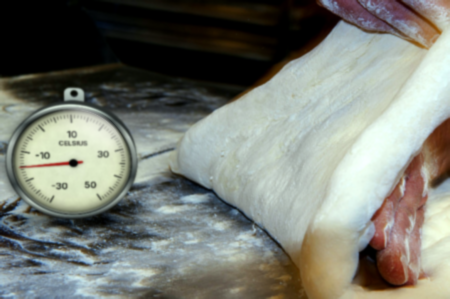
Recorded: value=-15 unit=°C
